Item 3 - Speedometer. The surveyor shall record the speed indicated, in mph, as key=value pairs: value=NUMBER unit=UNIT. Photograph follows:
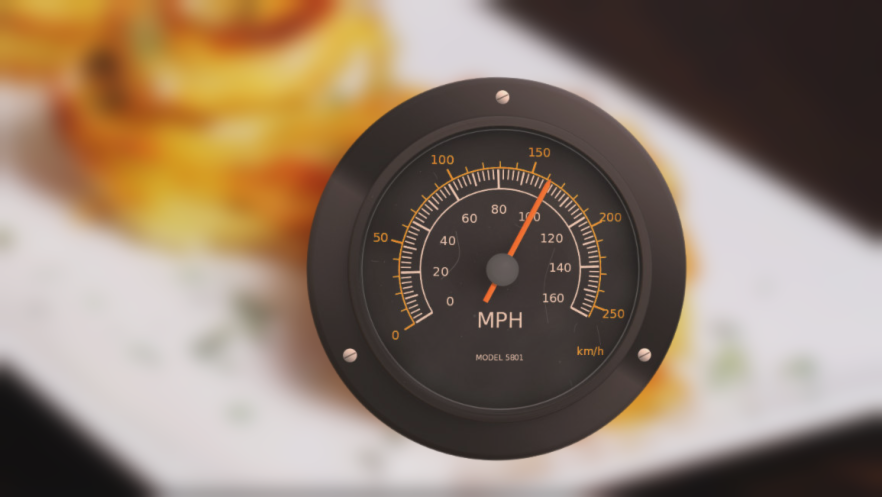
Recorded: value=100 unit=mph
